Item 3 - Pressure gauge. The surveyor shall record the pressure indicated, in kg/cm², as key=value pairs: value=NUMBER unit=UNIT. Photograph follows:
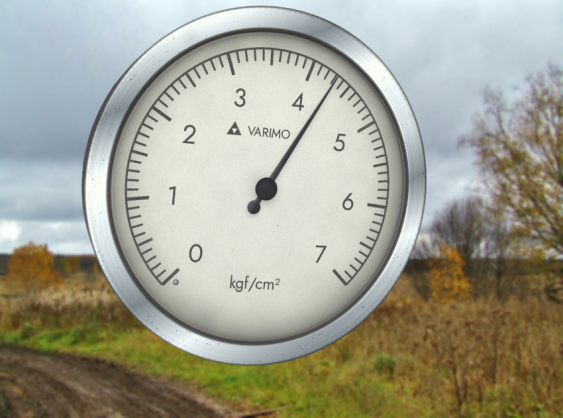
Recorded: value=4.3 unit=kg/cm²
